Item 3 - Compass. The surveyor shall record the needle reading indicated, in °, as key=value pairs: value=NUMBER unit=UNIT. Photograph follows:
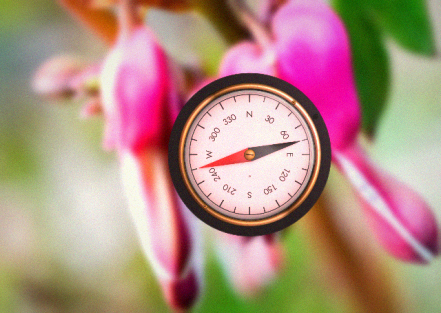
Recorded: value=255 unit=°
